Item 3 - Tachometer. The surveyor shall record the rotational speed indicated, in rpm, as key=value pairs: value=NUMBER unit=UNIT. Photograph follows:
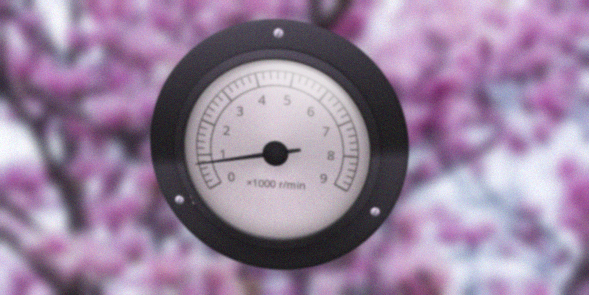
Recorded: value=800 unit=rpm
